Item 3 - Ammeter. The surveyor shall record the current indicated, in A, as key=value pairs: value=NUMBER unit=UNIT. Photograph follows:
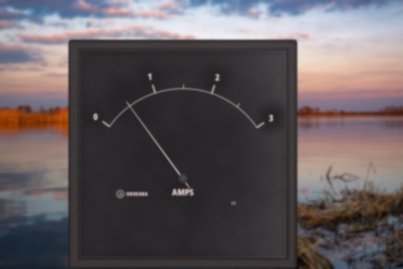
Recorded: value=0.5 unit=A
